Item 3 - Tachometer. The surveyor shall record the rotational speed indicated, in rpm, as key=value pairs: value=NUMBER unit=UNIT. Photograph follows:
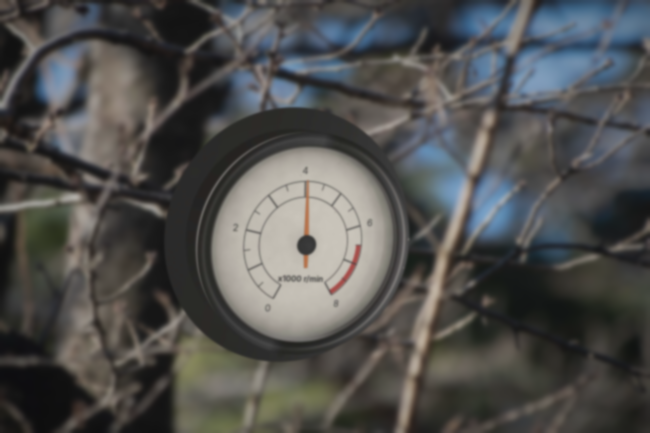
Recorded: value=4000 unit=rpm
